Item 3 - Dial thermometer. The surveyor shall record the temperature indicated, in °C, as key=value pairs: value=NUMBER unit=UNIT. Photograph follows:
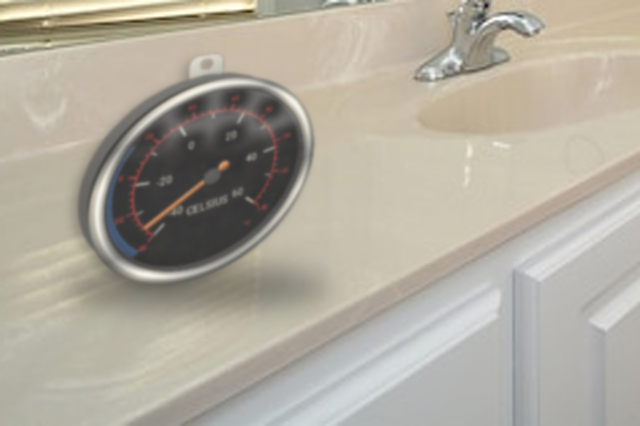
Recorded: value=-35 unit=°C
